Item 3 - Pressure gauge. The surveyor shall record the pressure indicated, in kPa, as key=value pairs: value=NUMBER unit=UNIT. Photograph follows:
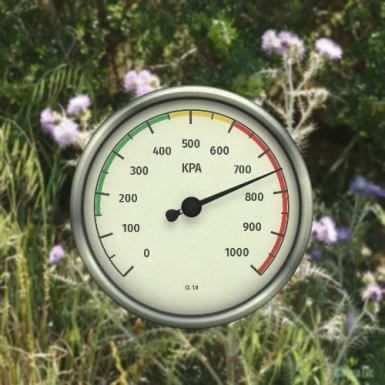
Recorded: value=750 unit=kPa
